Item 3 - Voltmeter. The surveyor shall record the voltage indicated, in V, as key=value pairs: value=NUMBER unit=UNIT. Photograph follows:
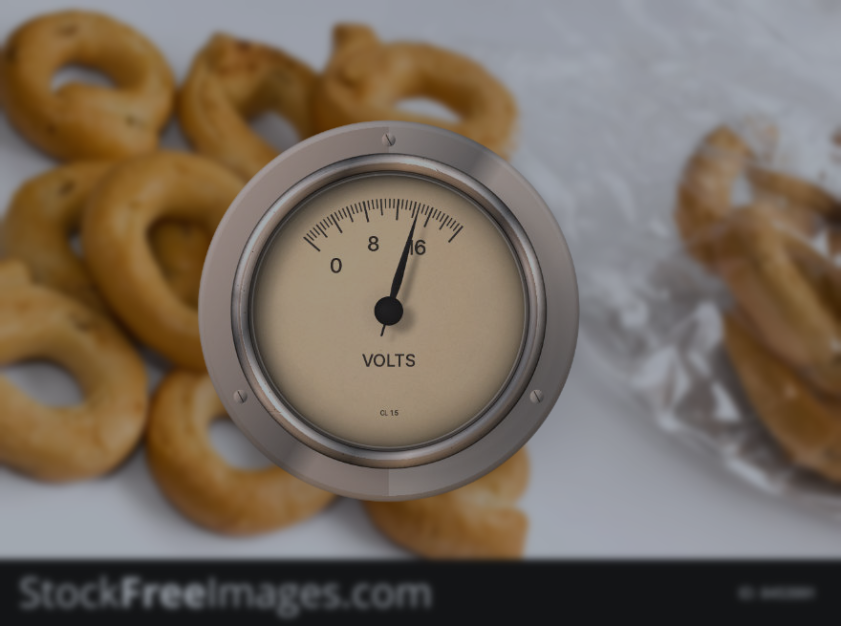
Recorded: value=14.5 unit=V
